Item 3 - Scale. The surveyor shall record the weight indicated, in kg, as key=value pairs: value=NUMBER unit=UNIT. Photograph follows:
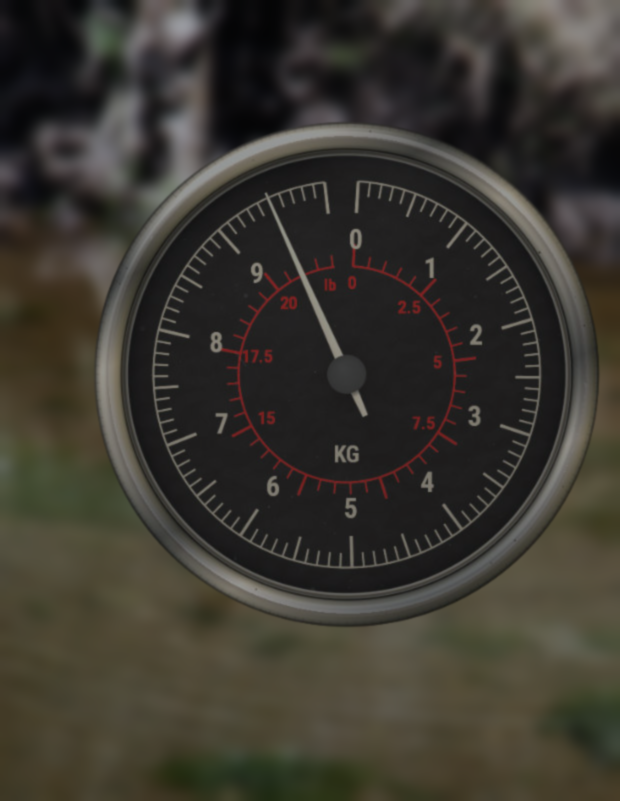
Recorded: value=9.5 unit=kg
